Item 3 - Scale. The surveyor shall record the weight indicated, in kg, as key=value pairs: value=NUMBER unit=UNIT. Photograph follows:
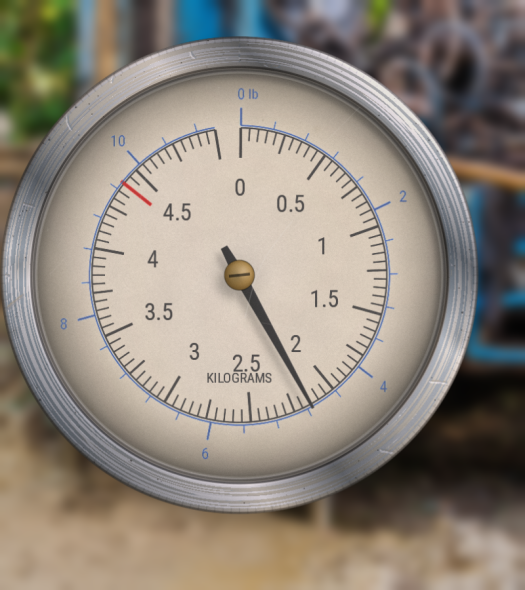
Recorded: value=2.15 unit=kg
